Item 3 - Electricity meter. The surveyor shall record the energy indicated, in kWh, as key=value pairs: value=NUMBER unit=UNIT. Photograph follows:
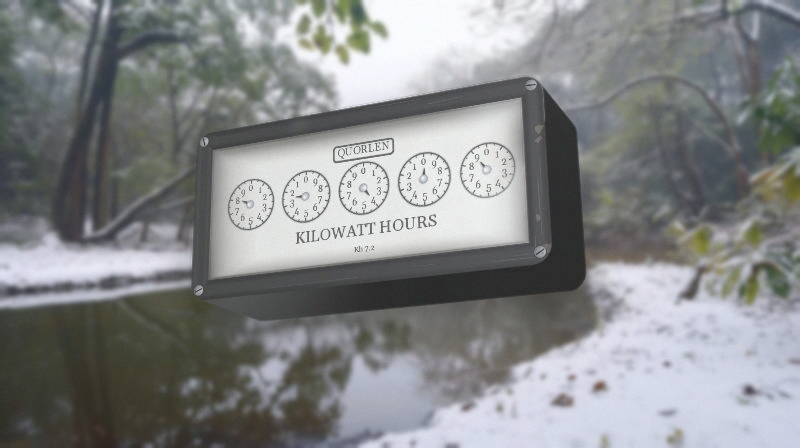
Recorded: value=82399 unit=kWh
